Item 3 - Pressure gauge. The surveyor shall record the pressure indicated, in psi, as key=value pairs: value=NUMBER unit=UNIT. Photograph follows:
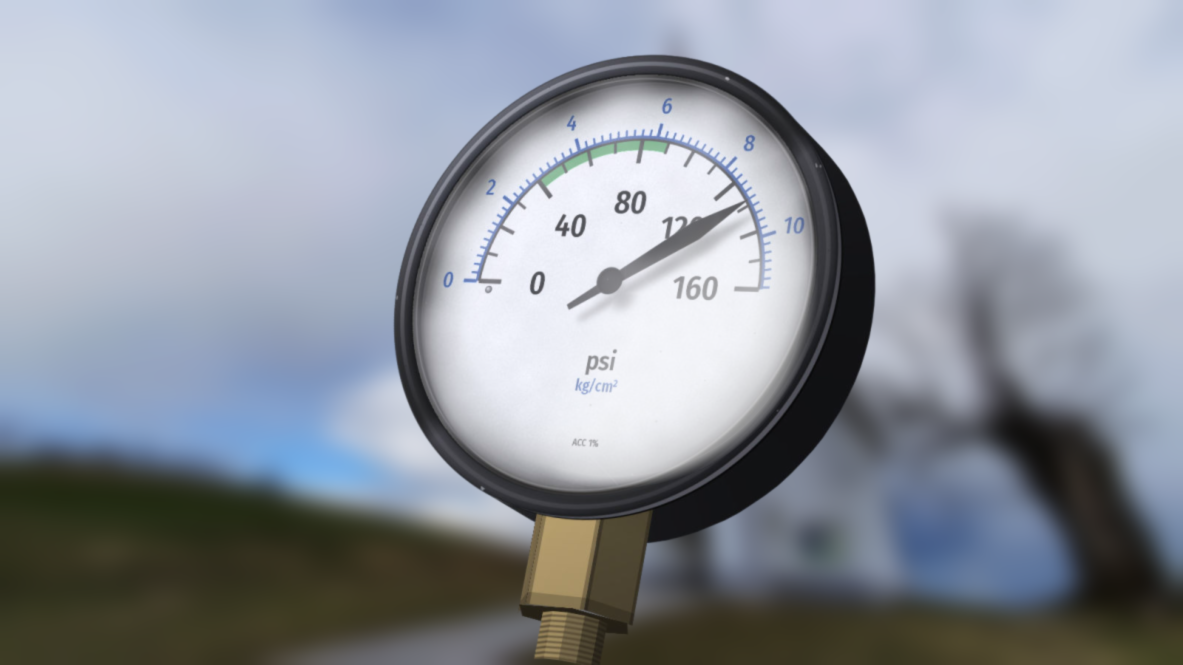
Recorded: value=130 unit=psi
